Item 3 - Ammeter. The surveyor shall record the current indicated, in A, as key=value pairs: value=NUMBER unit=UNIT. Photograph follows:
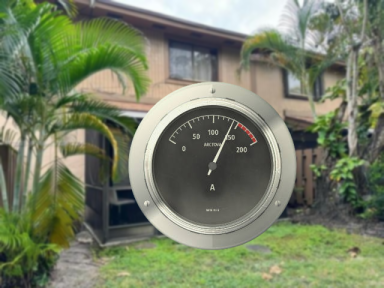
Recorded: value=140 unit=A
